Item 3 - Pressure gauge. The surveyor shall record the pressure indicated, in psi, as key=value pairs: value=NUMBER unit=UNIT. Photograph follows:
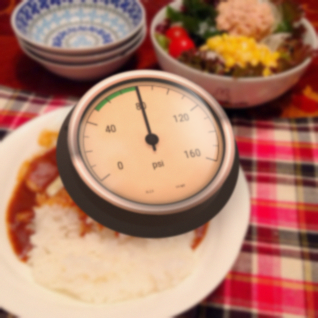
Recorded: value=80 unit=psi
